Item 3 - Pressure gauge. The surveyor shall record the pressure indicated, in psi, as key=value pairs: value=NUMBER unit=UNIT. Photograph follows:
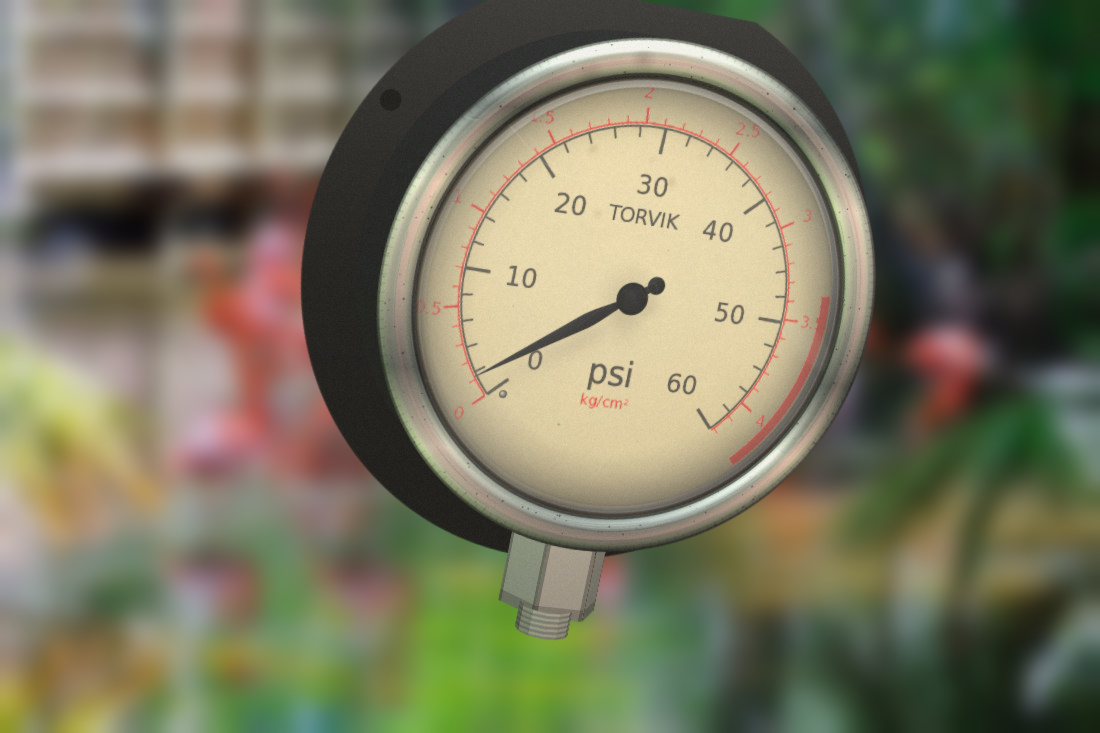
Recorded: value=2 unit=psi
